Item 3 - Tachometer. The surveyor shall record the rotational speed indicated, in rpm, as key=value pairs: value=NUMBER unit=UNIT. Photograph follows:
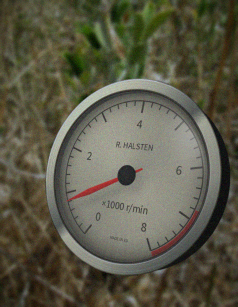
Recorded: value=800 unit=rpm
